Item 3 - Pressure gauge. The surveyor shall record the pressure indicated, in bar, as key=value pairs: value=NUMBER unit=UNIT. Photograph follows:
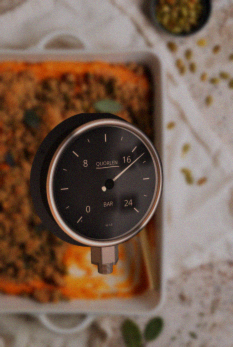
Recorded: value=17 unit=bar
